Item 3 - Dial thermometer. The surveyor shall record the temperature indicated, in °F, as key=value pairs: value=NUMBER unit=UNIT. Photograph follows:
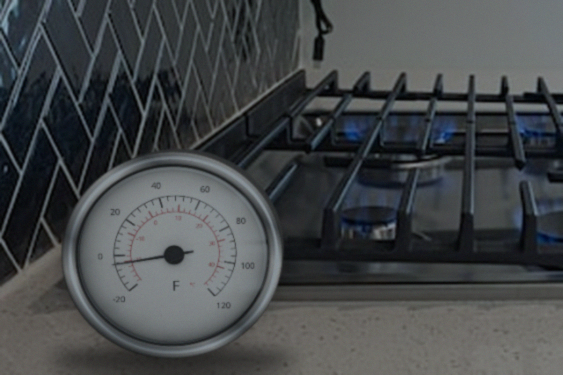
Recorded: value=-4 unit=°F
